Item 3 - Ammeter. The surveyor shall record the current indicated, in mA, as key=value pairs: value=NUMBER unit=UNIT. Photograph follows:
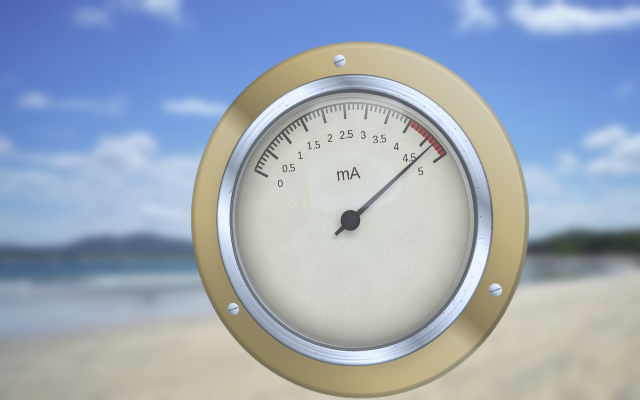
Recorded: value=4.7 unit=mA
